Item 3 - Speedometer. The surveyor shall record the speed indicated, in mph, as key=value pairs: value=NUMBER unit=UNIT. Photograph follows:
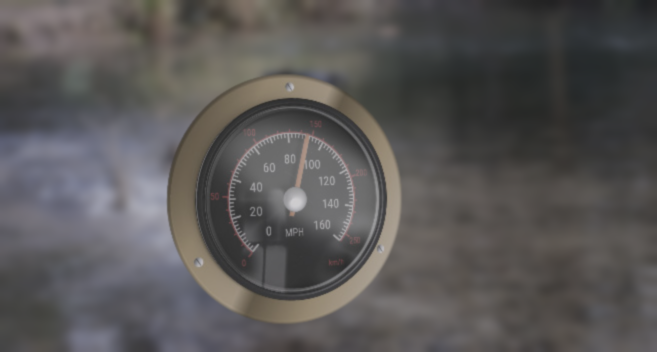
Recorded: value=90 unit=mph
